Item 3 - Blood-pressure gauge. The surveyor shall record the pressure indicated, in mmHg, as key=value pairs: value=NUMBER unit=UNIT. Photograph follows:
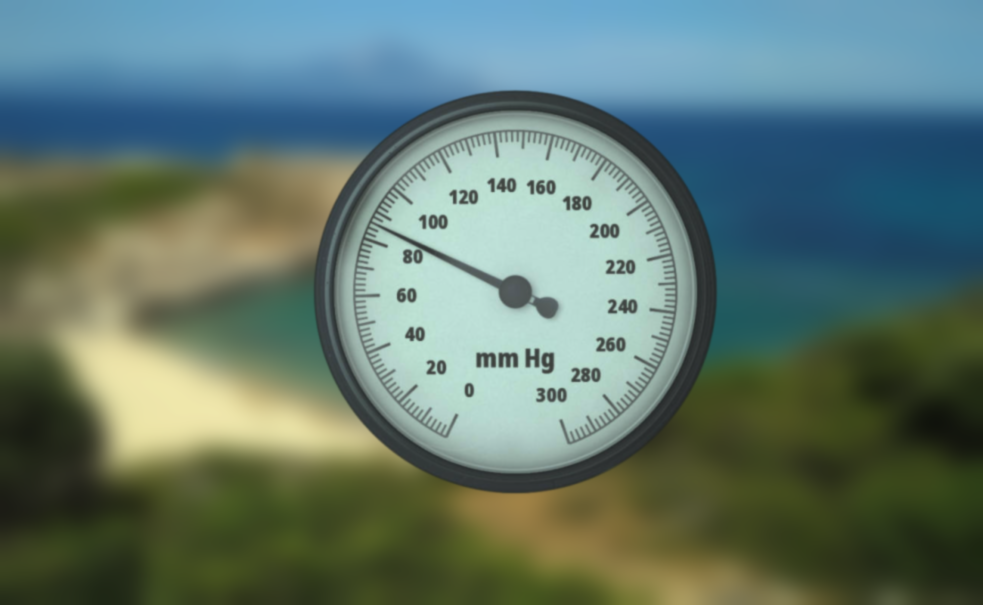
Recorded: value=86 unit=mmHg
